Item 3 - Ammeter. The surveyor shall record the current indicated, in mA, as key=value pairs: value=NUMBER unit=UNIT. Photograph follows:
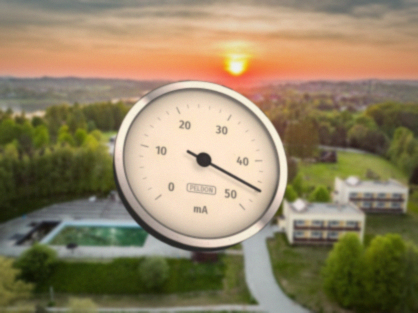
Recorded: value=46 unit=mA
